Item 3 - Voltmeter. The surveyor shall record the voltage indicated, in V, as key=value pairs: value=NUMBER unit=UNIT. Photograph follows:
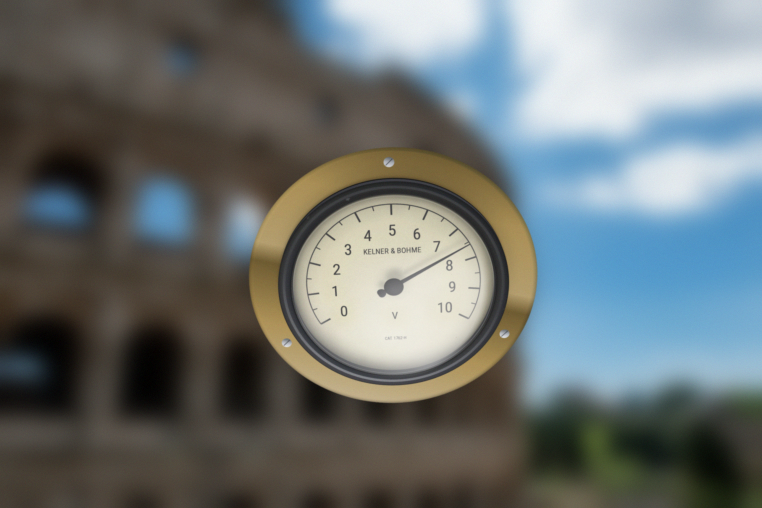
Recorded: value=7.5 unit=V
